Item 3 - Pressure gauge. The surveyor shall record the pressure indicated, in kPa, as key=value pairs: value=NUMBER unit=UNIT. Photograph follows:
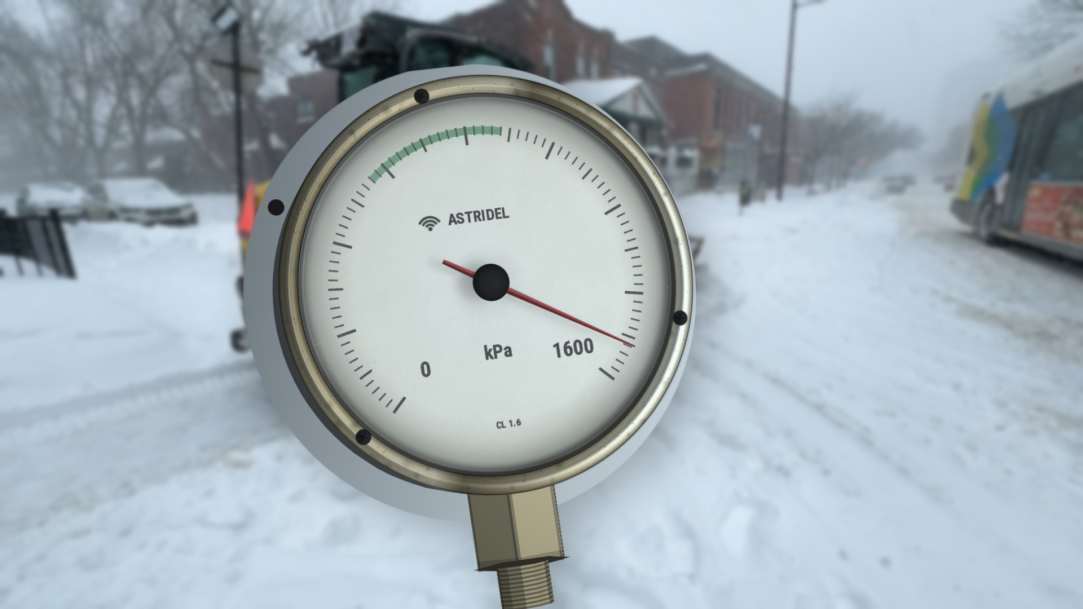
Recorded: value=1520 unit=kPa
